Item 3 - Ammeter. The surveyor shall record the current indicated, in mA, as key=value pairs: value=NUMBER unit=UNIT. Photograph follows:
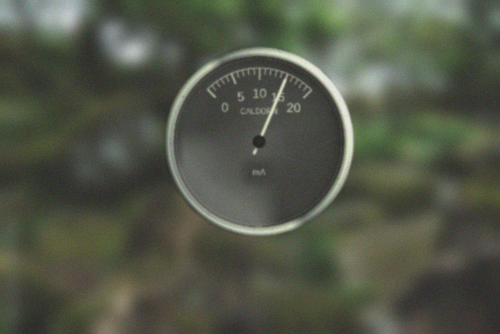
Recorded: value=15 unit=mA
